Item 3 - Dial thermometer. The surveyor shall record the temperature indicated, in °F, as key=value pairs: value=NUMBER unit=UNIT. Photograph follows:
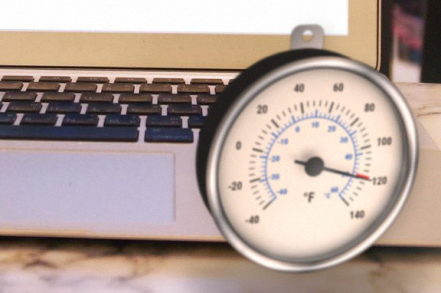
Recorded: value=120 unit=°F
